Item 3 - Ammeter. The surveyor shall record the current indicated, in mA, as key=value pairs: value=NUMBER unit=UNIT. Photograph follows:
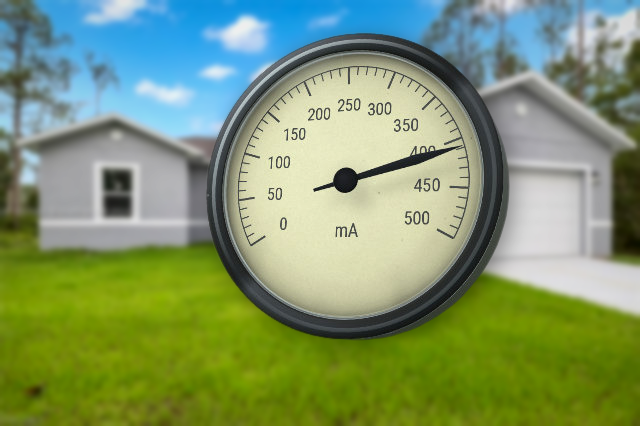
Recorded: value=410 unit=mA
